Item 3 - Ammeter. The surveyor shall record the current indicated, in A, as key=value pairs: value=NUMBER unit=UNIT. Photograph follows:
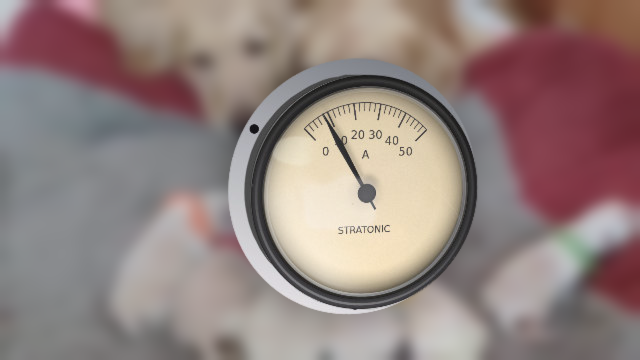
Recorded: value=8 unit=A
